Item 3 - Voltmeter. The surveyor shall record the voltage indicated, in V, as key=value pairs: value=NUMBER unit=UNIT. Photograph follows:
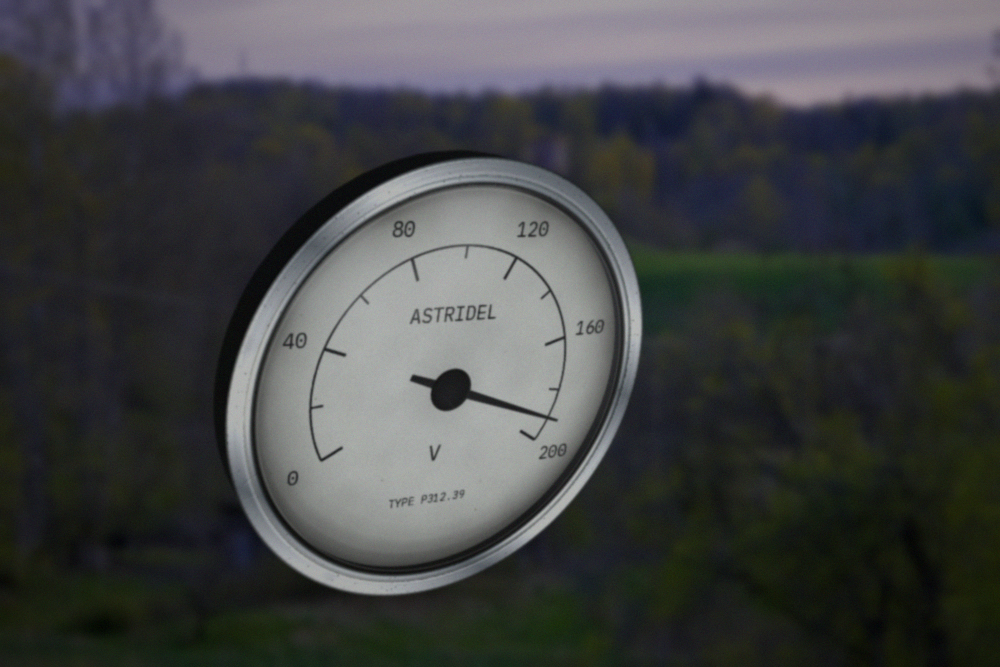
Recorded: value=190 unit=V
